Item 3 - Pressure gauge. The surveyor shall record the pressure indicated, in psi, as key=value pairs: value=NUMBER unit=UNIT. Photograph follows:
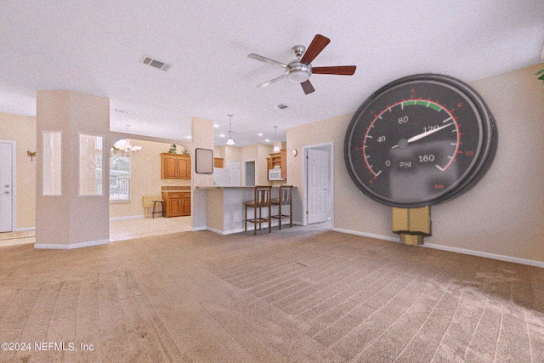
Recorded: value=125 unit=psi
